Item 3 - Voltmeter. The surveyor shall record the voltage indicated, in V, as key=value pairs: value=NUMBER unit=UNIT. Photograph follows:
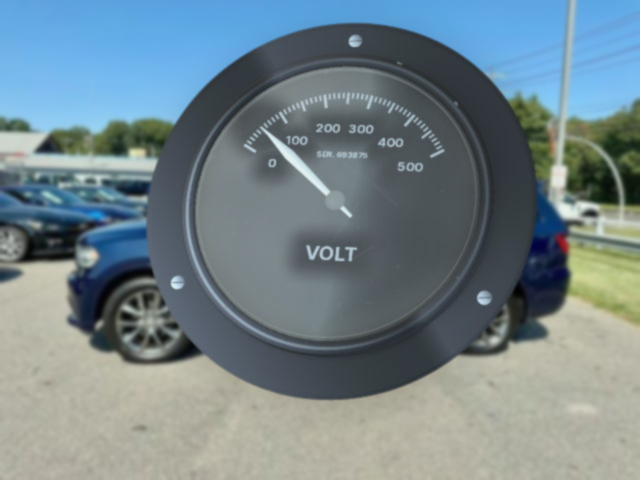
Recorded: value=50 unit=V
